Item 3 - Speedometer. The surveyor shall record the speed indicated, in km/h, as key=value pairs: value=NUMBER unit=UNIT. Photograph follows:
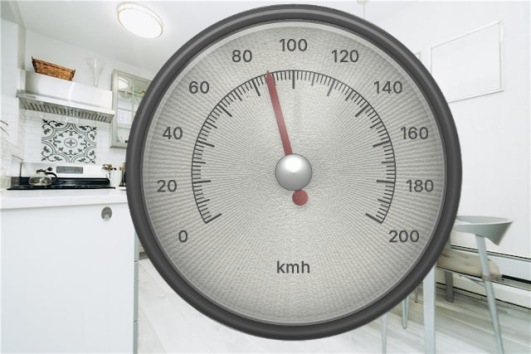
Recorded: value=88 unit=km/h
